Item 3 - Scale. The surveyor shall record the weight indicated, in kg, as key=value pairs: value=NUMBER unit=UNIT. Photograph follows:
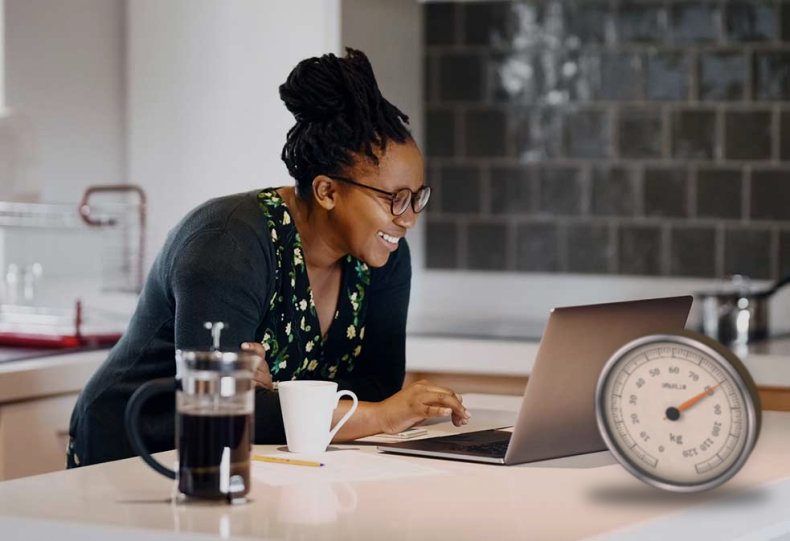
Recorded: value=80 unit=kg
